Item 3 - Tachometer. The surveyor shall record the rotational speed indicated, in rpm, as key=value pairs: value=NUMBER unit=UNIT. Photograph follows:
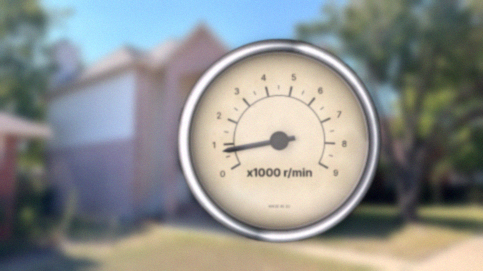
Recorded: value=750 unit=rpm
